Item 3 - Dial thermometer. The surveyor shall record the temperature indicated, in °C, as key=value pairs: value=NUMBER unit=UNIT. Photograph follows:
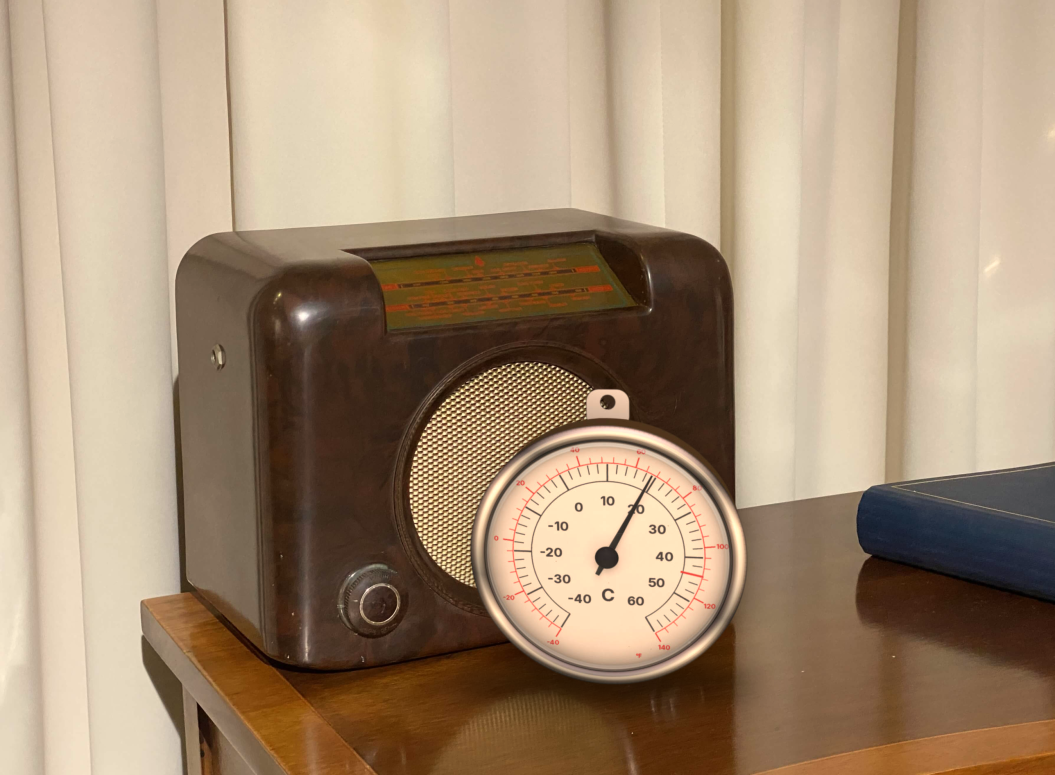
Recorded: value=19 unit=°C
